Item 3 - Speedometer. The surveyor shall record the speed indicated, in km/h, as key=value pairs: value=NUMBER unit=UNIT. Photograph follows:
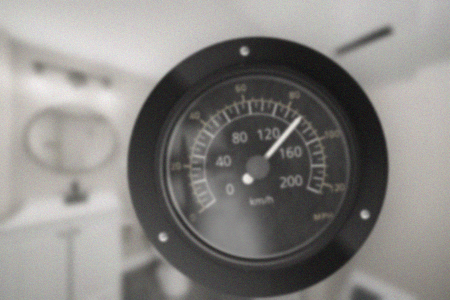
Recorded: value=140 unit=km/h
